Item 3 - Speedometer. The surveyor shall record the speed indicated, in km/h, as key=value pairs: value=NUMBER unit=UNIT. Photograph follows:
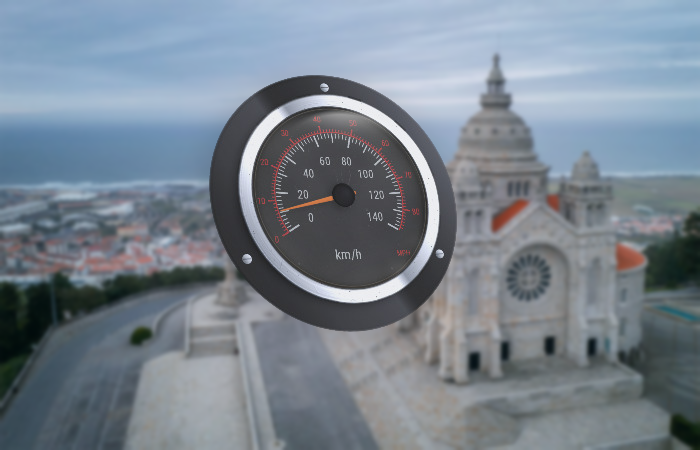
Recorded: value=10 unit=km/h
